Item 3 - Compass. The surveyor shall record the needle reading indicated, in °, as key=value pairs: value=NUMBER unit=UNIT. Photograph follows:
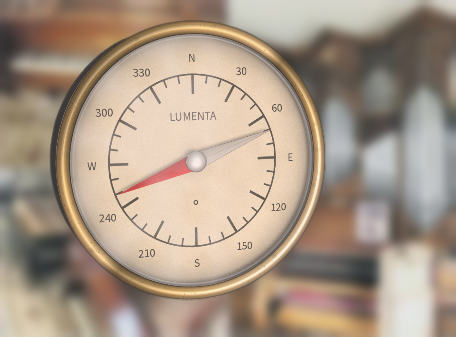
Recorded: value=250 unit=°
